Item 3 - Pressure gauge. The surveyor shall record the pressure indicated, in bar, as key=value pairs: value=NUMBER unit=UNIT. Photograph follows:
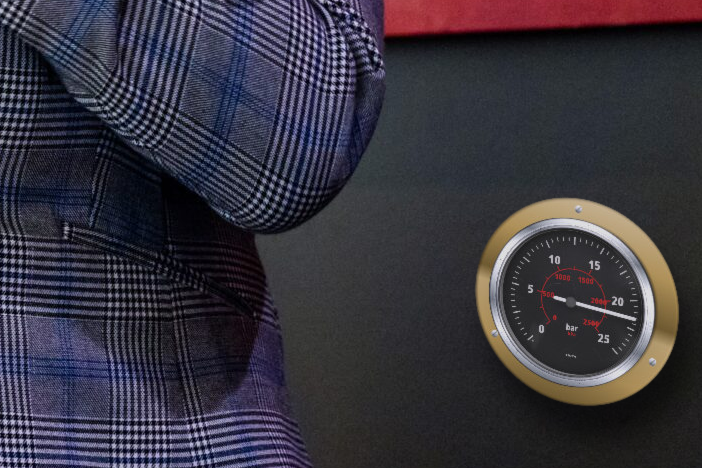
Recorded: value=21.5 unit=bar
